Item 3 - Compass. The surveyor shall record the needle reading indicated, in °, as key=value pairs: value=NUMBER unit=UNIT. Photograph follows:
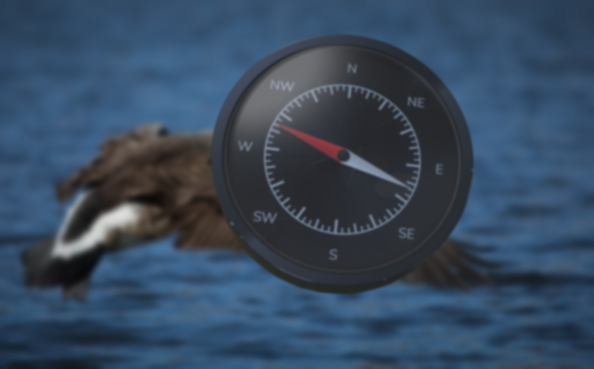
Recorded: value=290 unit=°
